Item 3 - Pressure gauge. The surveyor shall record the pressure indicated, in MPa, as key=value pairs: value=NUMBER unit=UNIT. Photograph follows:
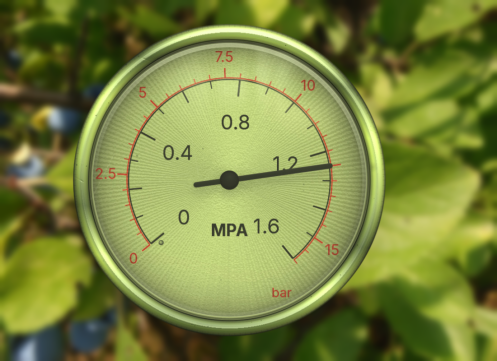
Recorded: value=1.25 unit=MPa
